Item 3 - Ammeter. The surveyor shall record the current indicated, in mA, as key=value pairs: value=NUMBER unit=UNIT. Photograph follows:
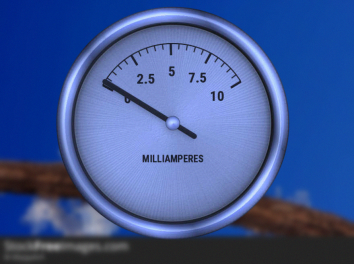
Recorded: value=0.25 unit=mA
